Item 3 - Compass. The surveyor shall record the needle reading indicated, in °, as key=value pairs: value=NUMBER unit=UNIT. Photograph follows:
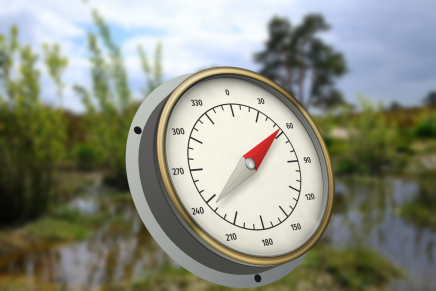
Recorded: value=55 unit=°
